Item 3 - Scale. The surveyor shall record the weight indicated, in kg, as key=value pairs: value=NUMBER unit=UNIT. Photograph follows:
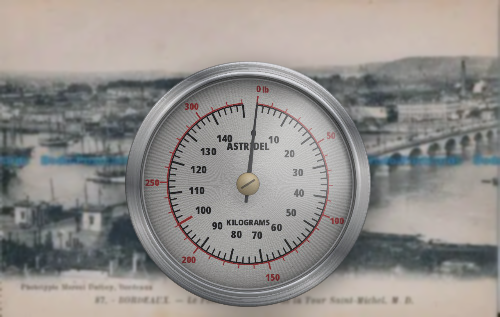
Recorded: value=0 unit=kg
